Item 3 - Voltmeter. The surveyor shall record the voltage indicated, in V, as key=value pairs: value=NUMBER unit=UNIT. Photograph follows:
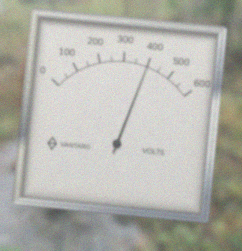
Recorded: value=400 unit=V
